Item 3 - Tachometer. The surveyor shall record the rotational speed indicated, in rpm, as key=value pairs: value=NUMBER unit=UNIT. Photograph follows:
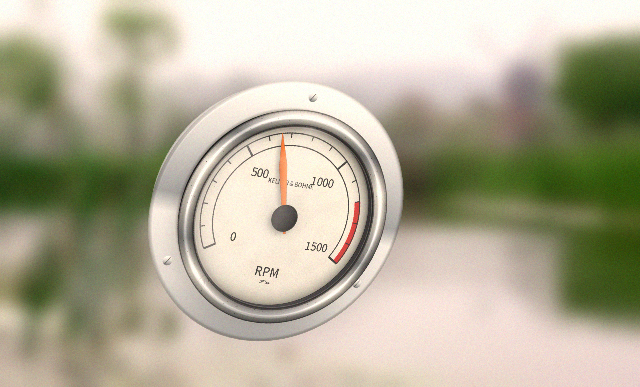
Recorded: value=650 unit=rpm
